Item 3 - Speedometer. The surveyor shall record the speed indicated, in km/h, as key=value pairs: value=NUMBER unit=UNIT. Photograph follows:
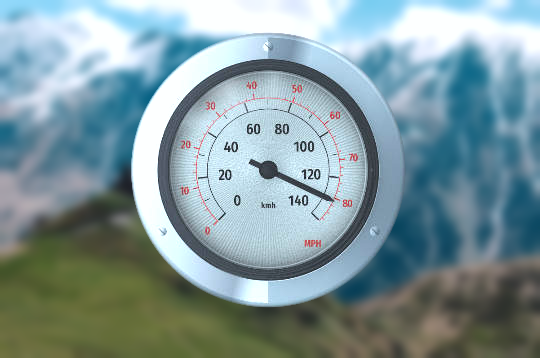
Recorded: value=130 unit=km/h
